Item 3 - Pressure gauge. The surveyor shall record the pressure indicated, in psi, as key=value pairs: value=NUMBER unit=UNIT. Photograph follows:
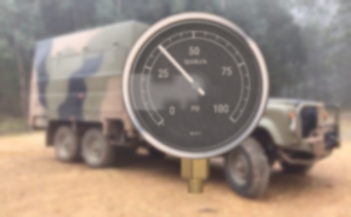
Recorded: value=35 unit=psi
